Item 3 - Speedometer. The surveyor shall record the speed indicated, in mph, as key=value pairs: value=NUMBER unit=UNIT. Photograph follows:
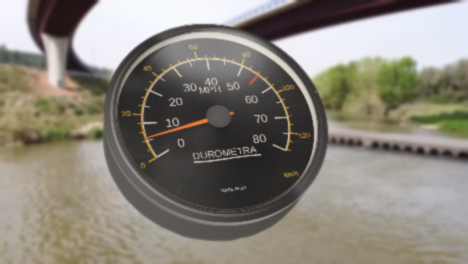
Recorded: value=5 unit=mph
